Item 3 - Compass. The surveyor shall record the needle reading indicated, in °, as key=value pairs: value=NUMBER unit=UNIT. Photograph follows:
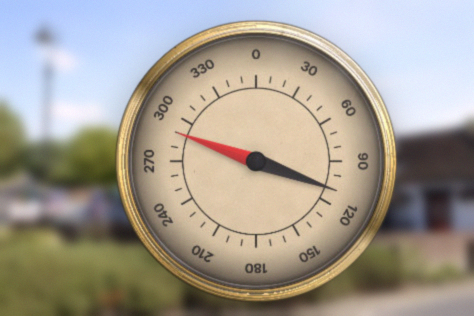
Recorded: value=290 unit=°
